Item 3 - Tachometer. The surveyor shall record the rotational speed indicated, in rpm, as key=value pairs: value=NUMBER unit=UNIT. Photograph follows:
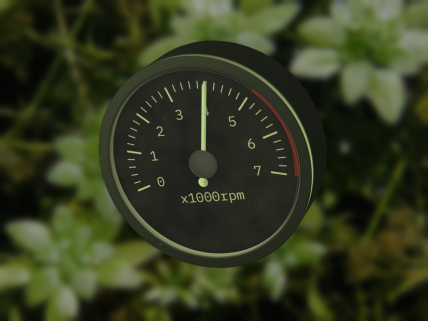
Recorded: value=4000 unit=rpm
